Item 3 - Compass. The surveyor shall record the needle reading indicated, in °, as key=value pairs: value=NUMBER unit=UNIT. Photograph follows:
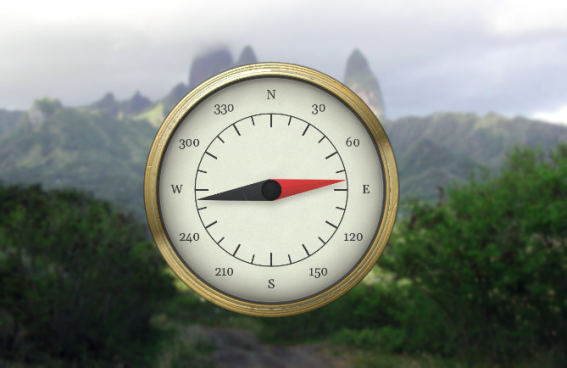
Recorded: value=82.5 unit=°
